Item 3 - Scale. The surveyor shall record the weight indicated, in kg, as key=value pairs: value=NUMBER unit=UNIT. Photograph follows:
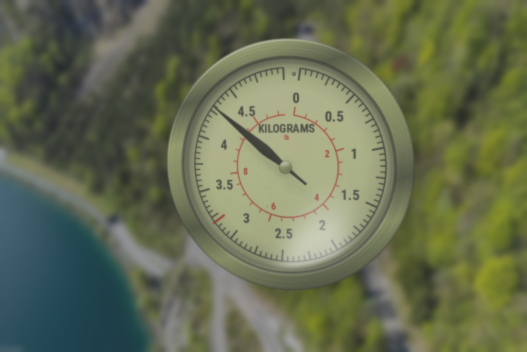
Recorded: value=4.3 unit=kg
